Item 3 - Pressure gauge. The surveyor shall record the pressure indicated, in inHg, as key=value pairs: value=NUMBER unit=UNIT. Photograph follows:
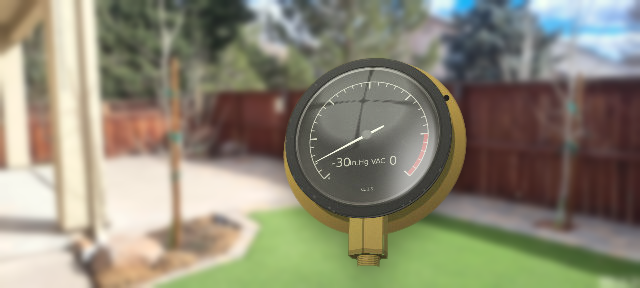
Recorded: value=-28 unit=inHg
